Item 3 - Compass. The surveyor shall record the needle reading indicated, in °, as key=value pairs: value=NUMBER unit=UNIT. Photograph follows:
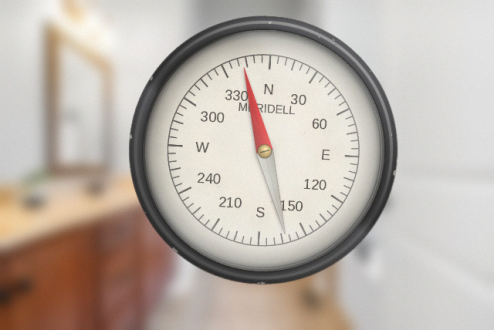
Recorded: value=342.5 unit=°
